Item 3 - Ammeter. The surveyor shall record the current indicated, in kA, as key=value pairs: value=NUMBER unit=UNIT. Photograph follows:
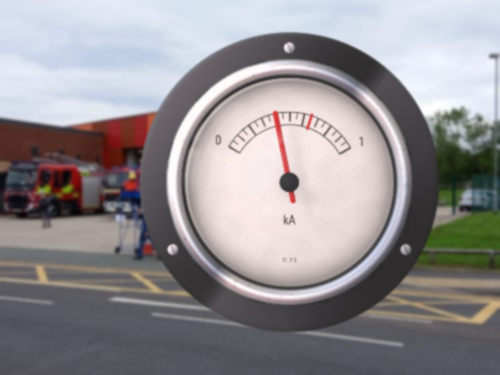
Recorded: value=0.4 unit=kA
